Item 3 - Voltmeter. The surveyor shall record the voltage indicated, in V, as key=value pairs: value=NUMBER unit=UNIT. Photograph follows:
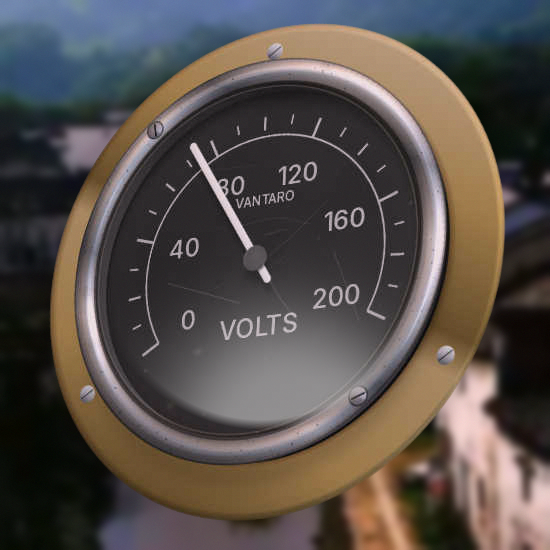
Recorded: value=75 unit=V
